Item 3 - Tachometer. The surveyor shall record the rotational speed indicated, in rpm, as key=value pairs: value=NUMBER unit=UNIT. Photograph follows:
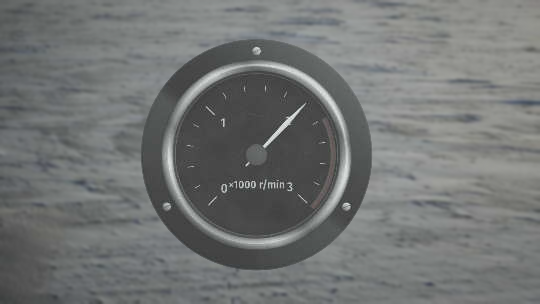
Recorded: value=2000 unit=rpm
